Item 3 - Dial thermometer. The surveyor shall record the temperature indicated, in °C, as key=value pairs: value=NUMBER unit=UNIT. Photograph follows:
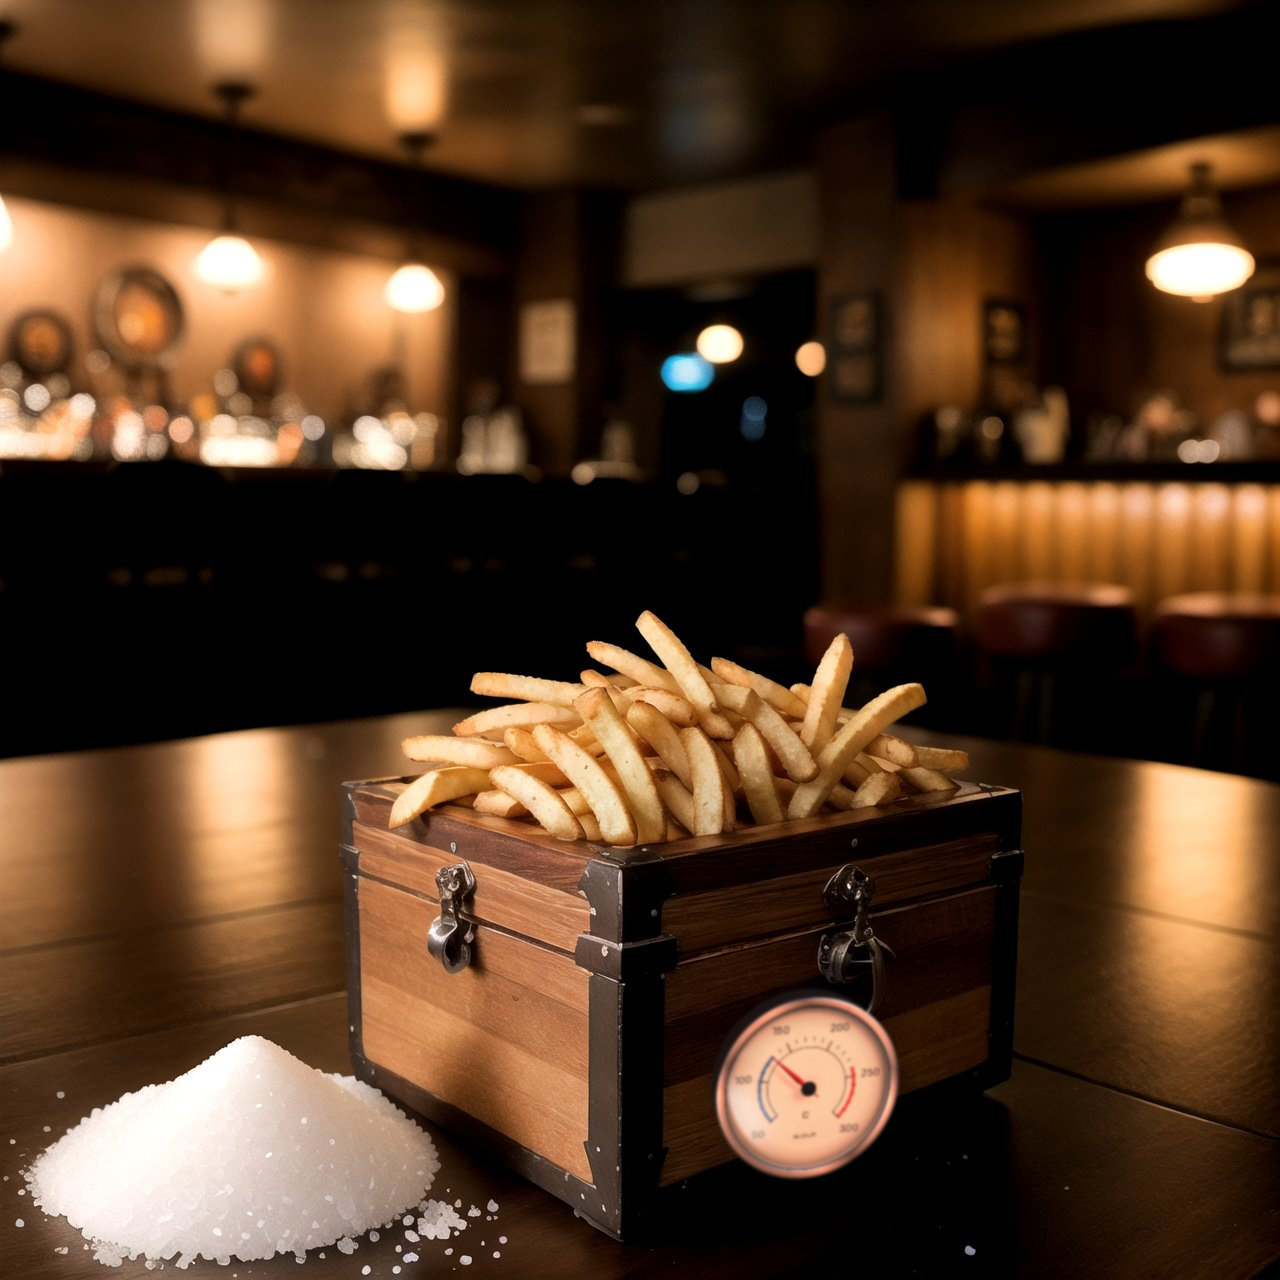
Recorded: value=130 unit=°C
